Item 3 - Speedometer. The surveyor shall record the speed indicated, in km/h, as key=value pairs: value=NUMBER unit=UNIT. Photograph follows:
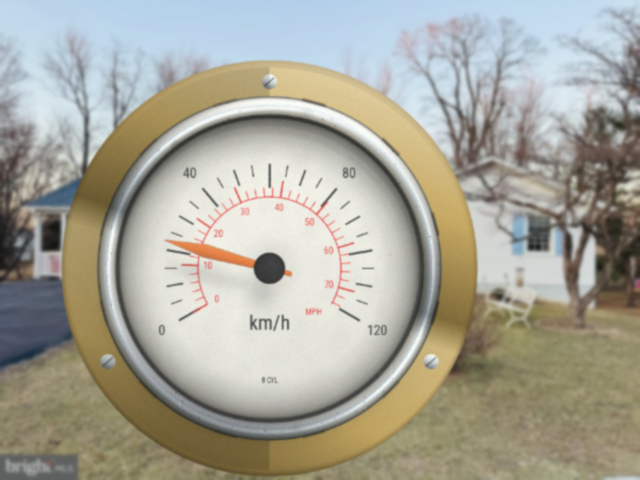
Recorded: value=22.5 unit=km/h
